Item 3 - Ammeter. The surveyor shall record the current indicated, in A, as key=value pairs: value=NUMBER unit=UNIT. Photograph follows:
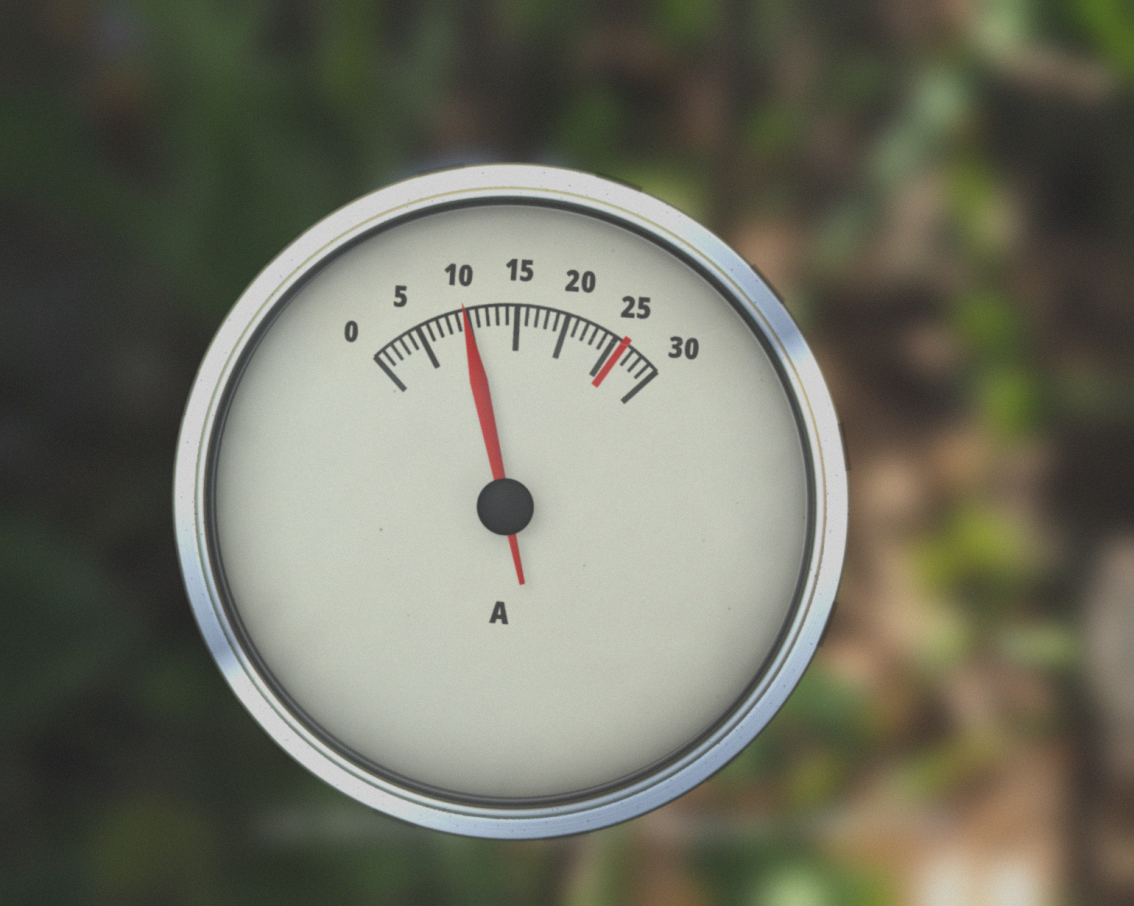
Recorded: value=10 unit=A
